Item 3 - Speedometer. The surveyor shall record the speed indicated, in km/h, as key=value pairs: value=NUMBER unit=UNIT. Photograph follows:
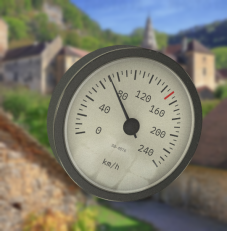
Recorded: value=70 unit=km/h
